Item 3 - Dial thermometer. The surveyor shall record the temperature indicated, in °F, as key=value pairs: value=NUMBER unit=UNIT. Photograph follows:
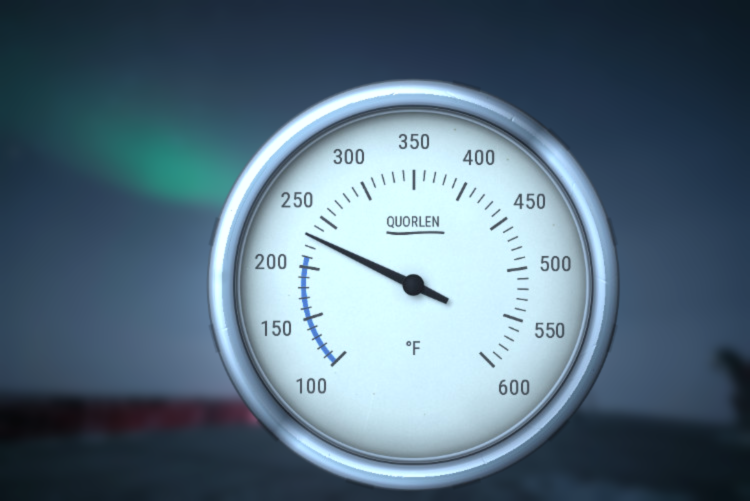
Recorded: value=230 unit=°F
